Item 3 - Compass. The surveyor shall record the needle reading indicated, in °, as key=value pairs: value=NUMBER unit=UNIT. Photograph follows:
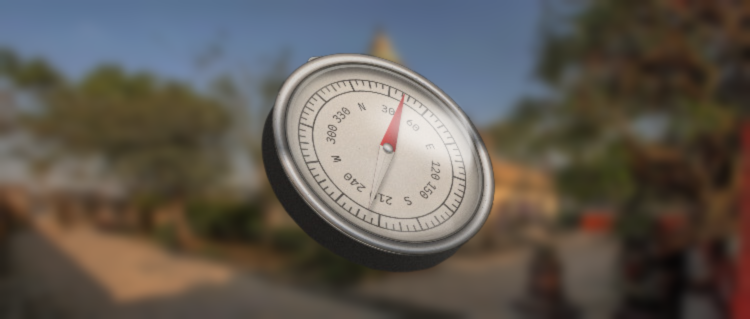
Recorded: value=40 unit=°
